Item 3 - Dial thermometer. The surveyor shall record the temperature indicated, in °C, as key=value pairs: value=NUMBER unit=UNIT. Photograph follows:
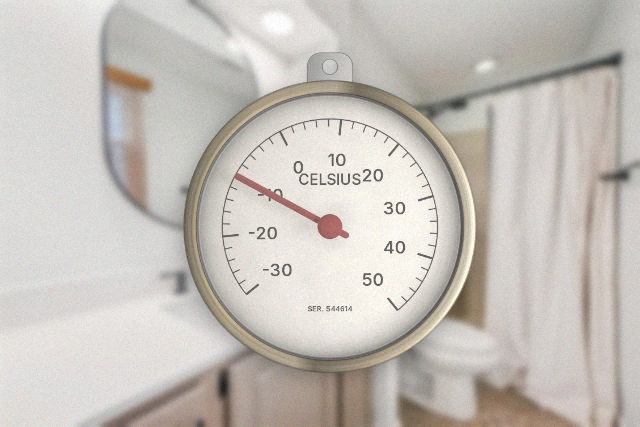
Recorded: value=-10 unit=°C
